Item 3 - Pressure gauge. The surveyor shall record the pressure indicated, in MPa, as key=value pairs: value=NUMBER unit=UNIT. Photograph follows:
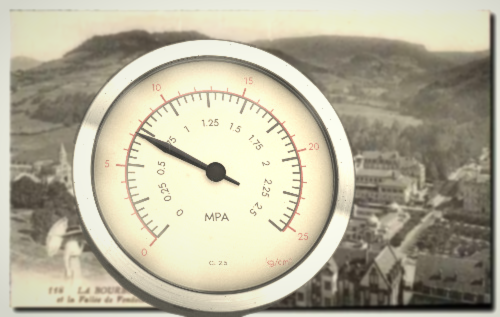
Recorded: value=0.7 unit=MPa
